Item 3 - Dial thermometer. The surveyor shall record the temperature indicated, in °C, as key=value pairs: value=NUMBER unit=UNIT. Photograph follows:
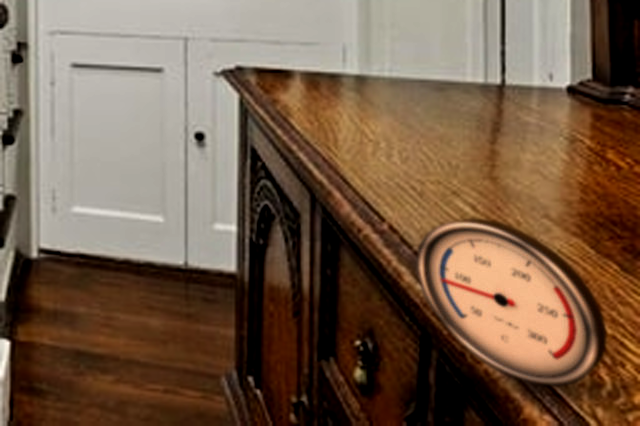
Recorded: value=87.5 unit=°C
